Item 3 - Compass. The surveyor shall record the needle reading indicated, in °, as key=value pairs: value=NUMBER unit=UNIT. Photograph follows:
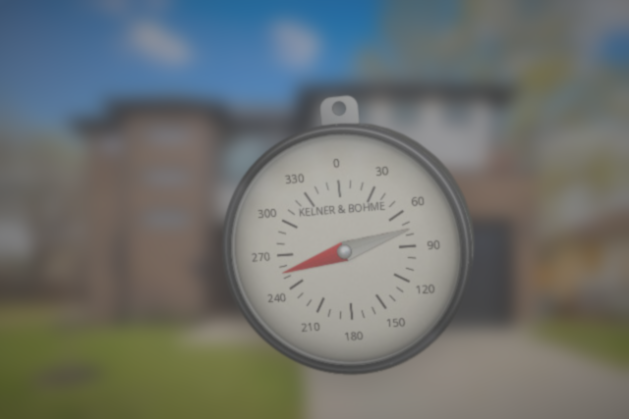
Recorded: value=255 unit=°
